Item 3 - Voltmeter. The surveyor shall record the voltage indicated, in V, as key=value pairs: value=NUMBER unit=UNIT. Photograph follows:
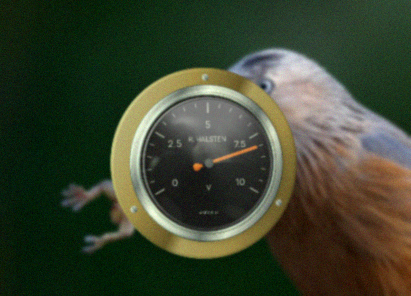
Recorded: value=8 unit=V
